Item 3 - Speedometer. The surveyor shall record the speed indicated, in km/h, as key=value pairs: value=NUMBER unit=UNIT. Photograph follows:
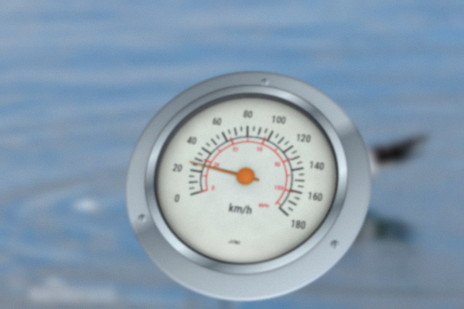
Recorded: value=25 unit=km/h
